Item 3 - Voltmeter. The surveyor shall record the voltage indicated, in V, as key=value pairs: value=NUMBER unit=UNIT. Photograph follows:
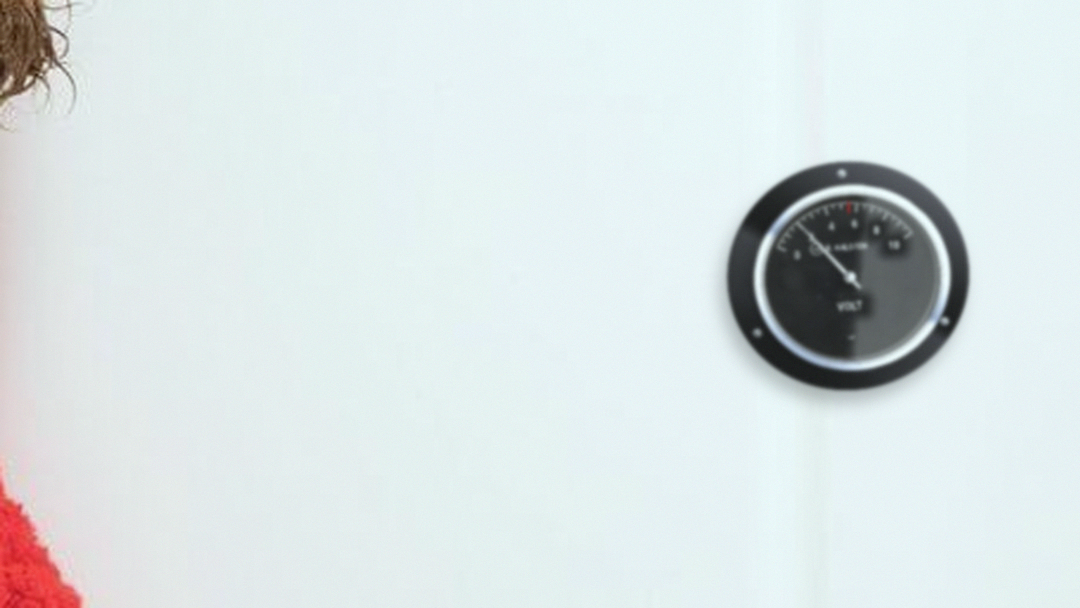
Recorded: value=2 unit=V
